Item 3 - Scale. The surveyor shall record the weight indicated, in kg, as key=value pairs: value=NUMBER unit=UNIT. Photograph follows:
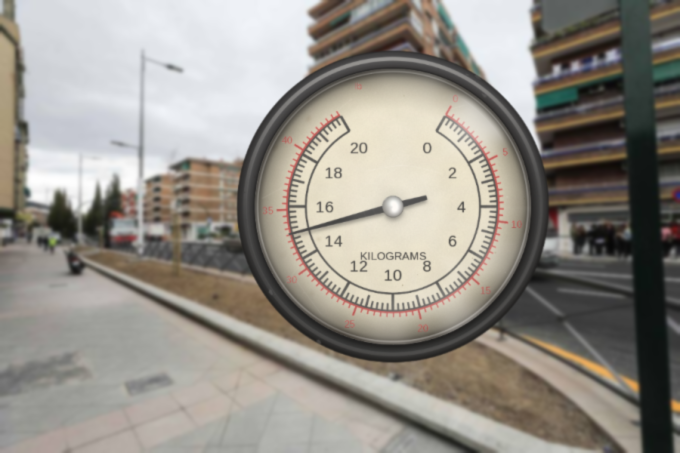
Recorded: value=15 unit=kg
